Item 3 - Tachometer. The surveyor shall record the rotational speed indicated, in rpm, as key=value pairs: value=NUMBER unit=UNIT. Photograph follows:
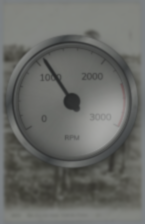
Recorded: value=1100 unit=rpm
